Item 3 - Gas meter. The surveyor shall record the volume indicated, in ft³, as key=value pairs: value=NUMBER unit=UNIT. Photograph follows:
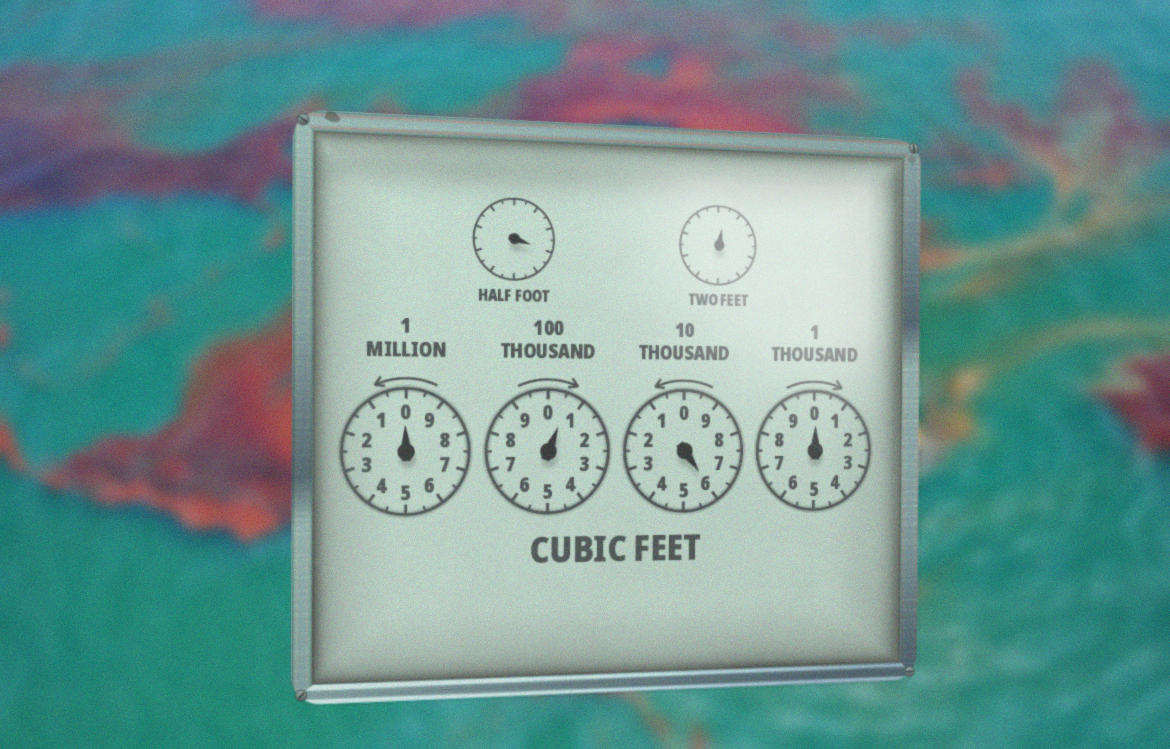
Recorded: value=6000 unit=ft³
